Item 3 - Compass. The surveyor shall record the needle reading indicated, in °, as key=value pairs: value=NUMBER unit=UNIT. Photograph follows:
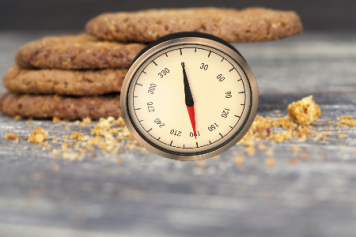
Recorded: value=180 unit=°
